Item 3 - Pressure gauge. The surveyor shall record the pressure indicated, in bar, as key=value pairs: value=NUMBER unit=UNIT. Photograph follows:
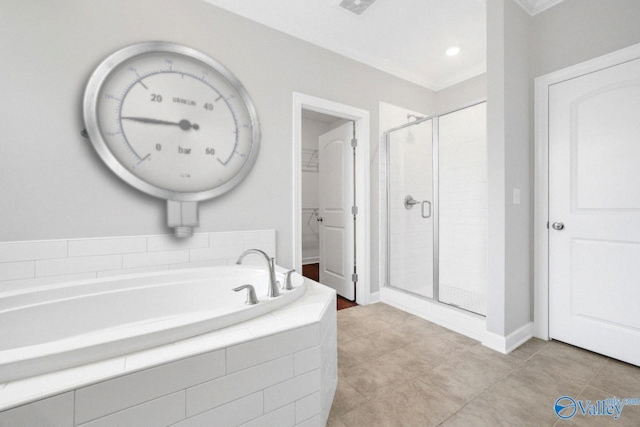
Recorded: value=10 unit=bar
